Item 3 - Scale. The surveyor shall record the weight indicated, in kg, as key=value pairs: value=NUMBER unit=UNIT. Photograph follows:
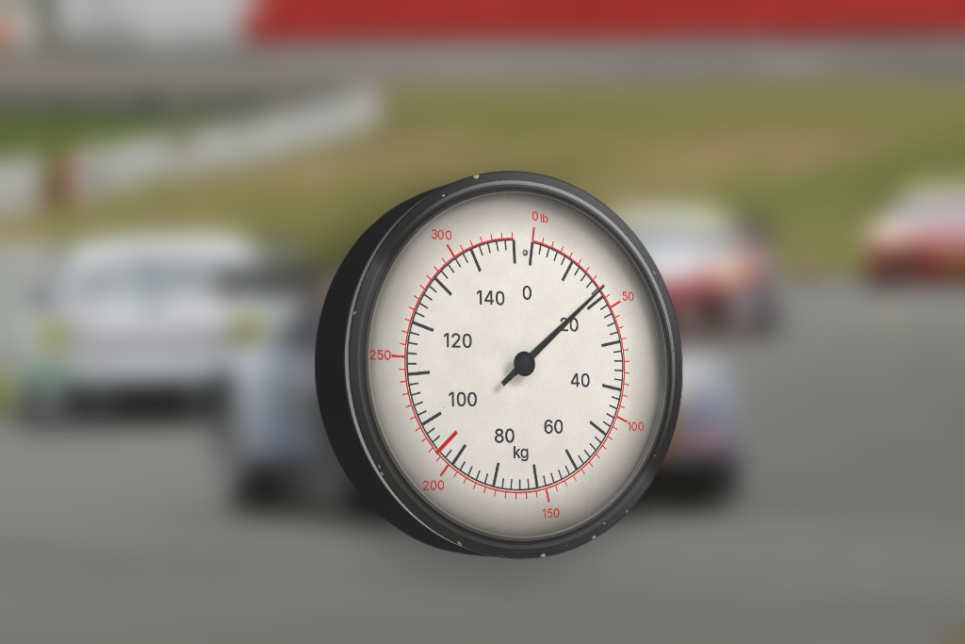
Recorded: value=18 unit=kg
